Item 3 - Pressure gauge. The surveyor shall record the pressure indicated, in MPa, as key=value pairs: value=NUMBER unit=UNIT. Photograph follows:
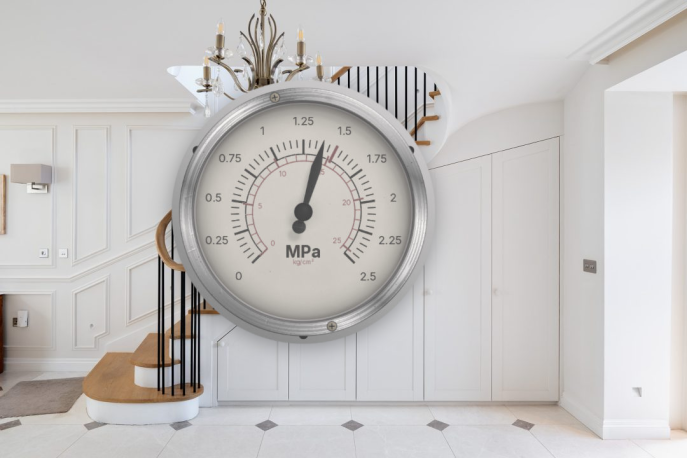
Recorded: value=1.4 unit=MPa
